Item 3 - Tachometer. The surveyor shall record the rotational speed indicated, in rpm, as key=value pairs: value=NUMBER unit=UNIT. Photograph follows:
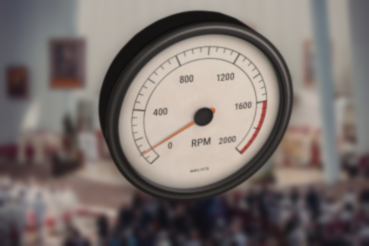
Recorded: value=100 unit=rpm
